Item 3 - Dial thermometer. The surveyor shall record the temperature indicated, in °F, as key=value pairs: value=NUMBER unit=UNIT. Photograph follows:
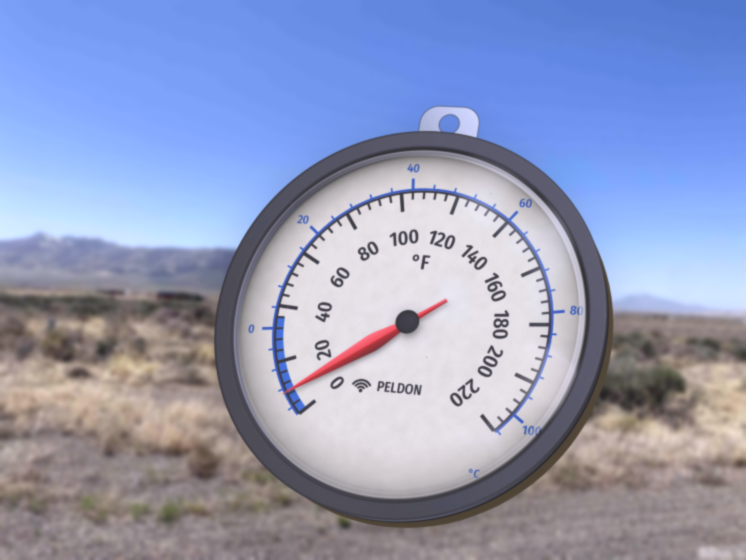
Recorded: value=8 unit=°F
